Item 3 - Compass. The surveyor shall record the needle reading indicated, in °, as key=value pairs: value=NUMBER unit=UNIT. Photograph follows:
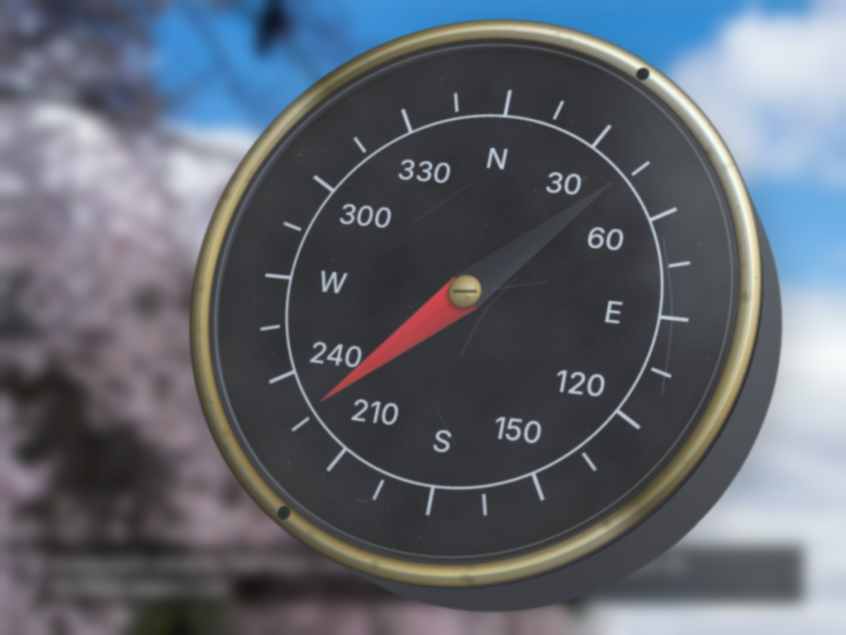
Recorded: value=225 unit=°
